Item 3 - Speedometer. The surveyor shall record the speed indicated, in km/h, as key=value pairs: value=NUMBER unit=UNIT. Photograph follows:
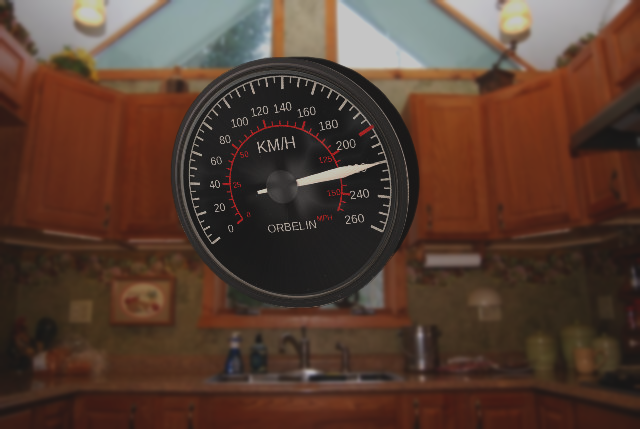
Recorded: value=220 unit=km/h
